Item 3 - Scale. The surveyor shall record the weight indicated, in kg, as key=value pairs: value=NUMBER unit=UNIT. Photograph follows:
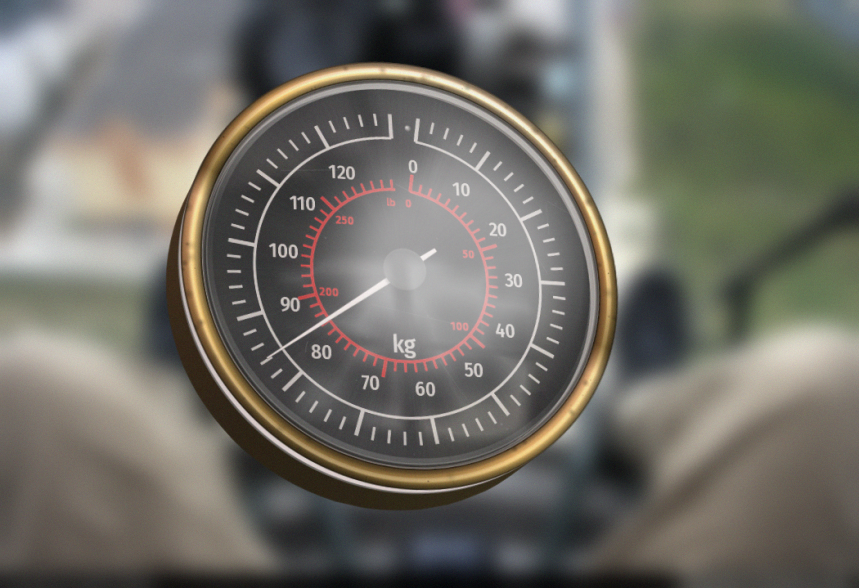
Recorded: value=84 unit=kg
